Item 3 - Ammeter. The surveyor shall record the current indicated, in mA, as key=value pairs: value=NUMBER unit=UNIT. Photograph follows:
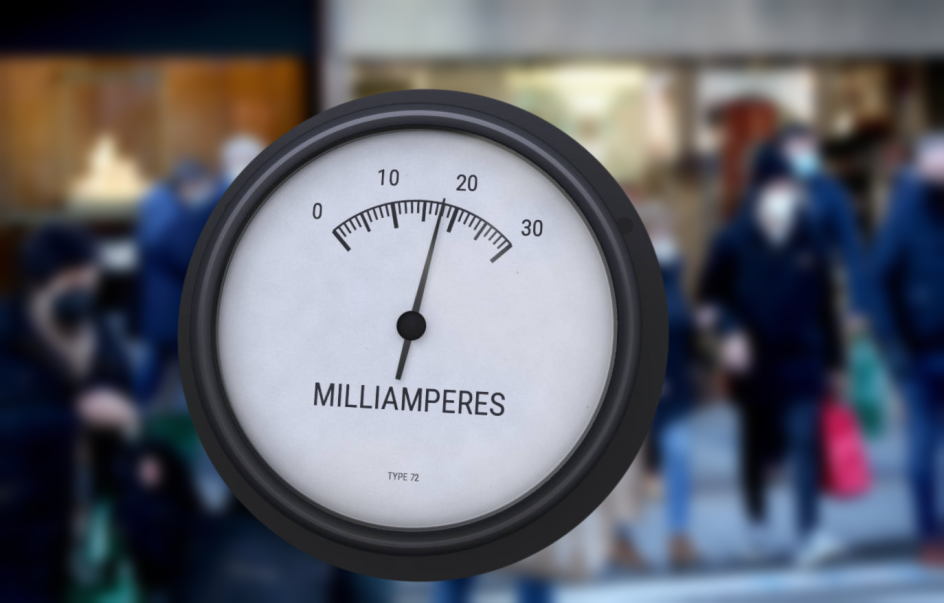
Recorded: value=18 unit=mA
